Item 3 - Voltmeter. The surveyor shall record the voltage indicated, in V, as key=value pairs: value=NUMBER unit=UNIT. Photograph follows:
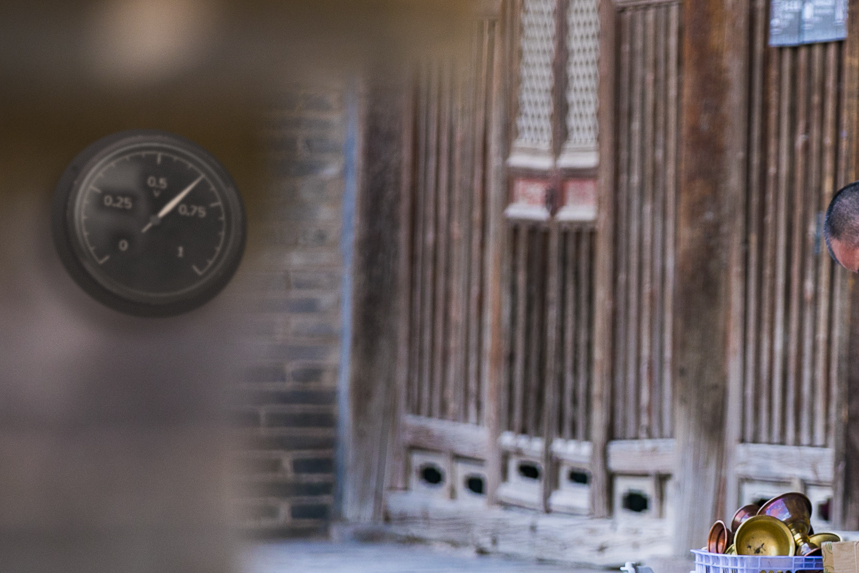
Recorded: value=0.65 unit=V
